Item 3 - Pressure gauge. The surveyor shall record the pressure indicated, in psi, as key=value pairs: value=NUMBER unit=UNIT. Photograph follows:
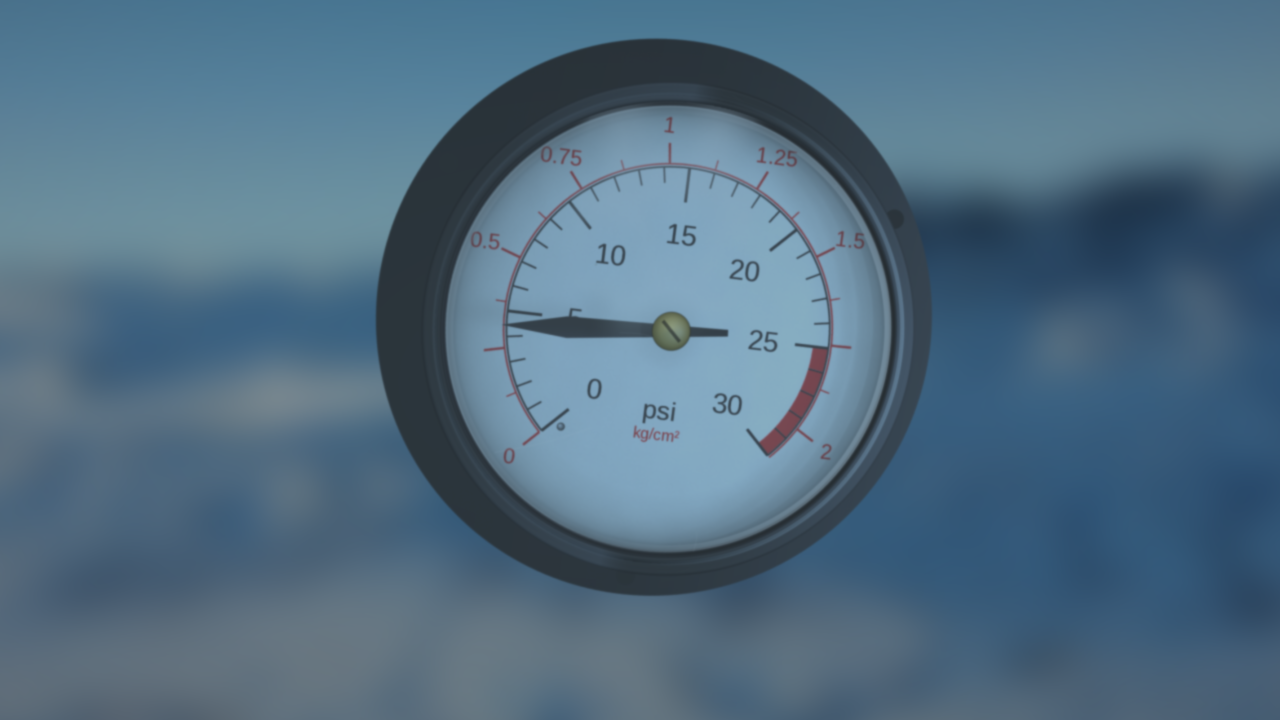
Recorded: value=4.5 unit=psi
